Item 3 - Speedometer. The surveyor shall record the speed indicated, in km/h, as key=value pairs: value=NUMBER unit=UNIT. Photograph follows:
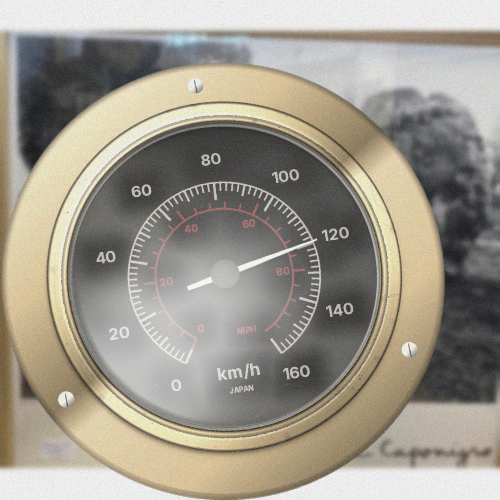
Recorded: value=120 unit=km/h
